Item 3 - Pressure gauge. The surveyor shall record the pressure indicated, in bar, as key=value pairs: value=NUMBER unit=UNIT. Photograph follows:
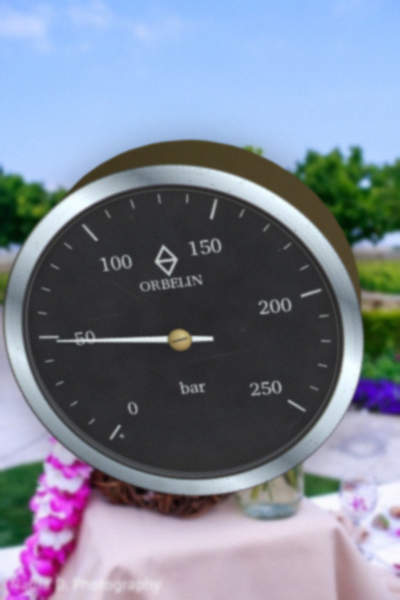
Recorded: value=50 unit=bar
